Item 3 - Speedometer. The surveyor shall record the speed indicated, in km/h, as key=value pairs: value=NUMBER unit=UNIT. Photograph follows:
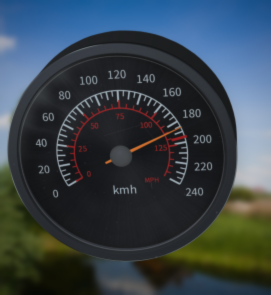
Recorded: value=185 unit=km/h
